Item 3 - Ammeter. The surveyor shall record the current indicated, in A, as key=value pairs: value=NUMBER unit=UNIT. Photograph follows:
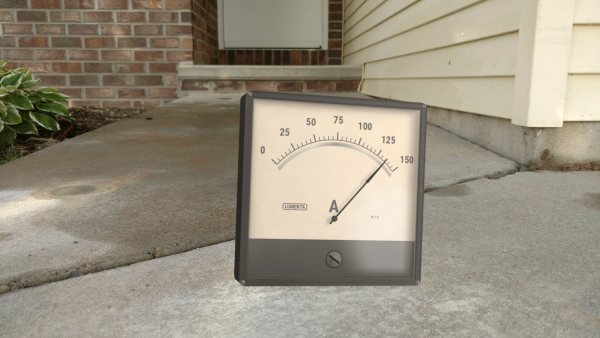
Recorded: value=135 unit=A
